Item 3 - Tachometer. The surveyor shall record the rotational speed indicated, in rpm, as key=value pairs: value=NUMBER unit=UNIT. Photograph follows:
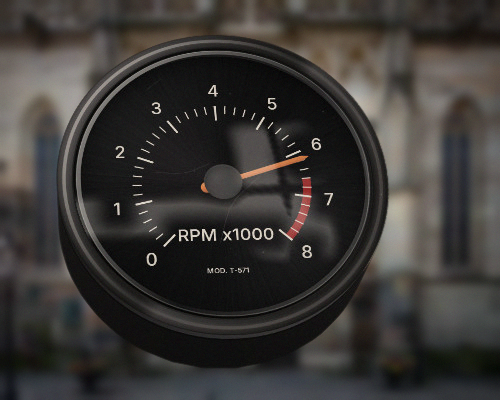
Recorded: value=6200 unit=rpm
